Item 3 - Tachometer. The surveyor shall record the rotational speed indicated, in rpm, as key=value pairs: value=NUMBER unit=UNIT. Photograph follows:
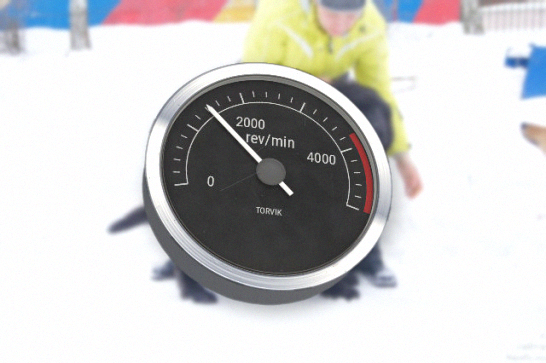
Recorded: value=1400 unit=rpm
